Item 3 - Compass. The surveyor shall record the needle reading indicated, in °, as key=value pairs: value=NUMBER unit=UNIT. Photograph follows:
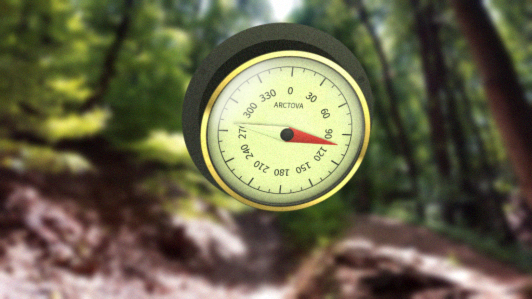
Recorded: value=100 unit=°
